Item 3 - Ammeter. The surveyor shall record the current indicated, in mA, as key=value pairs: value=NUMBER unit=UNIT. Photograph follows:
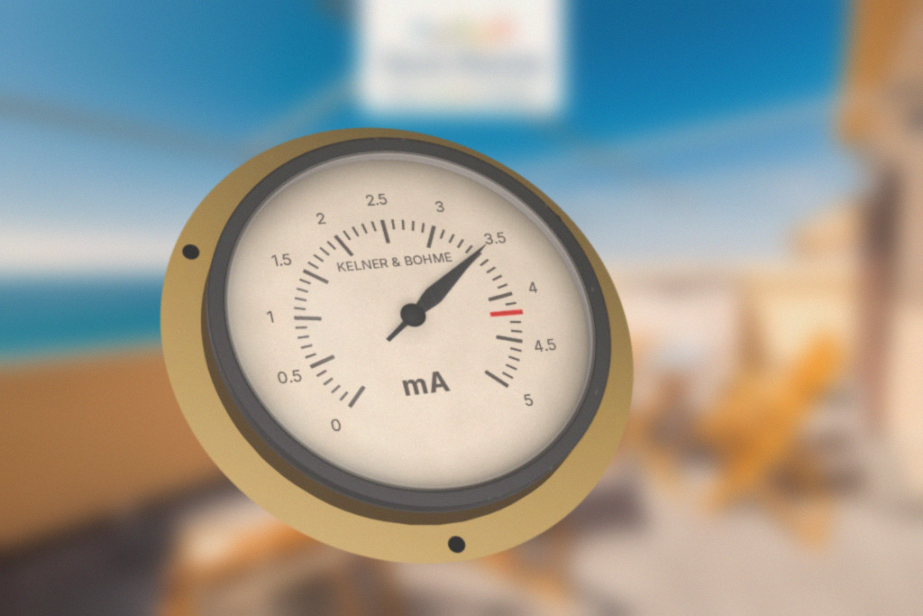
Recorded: value=3.5 unit=mA
